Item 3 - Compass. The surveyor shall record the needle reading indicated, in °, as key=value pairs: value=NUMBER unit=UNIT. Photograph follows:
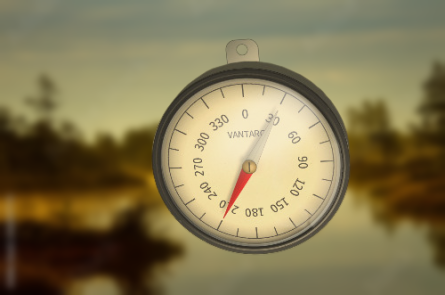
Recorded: value=210 unit=°
